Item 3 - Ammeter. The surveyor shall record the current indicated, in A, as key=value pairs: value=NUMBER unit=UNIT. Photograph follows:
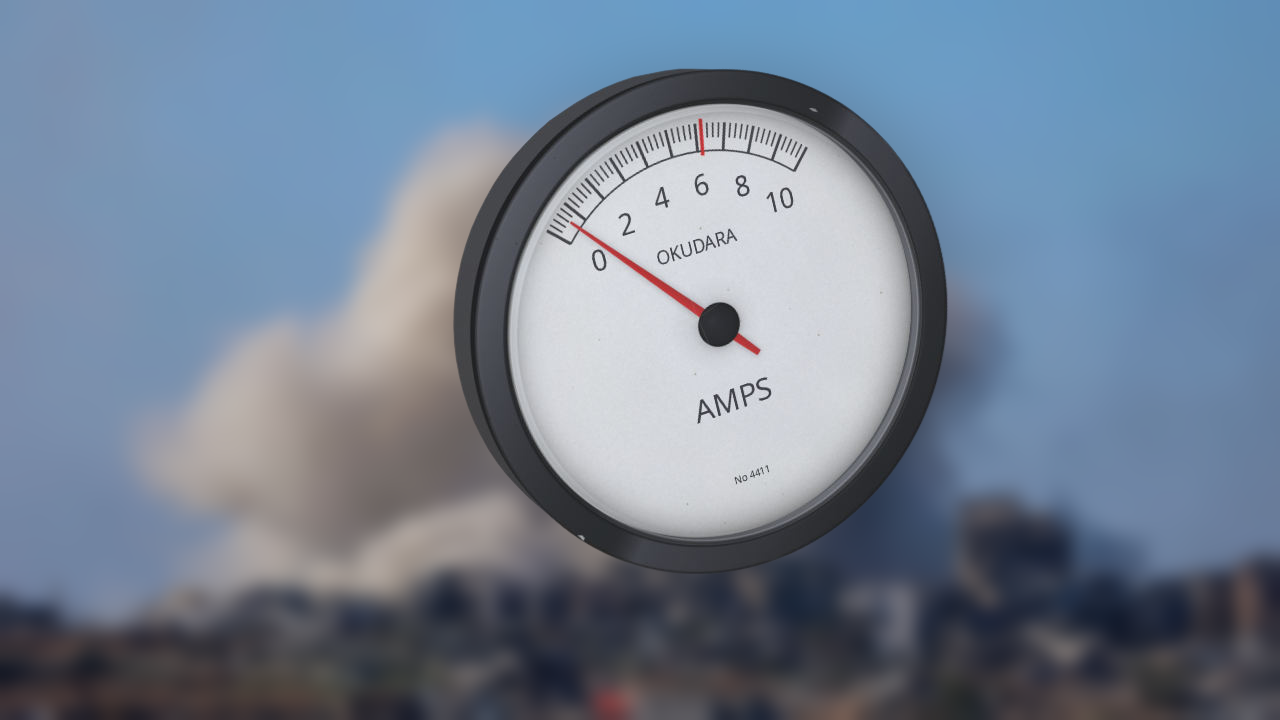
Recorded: value=0.6 unit=A
